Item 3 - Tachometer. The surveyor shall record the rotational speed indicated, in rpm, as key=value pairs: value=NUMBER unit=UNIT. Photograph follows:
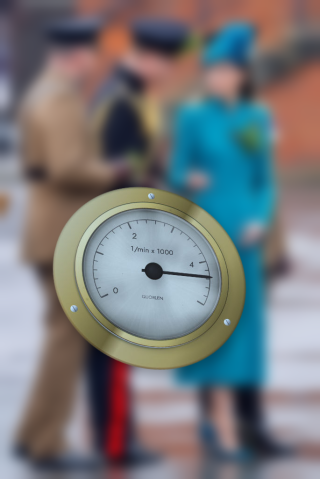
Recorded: value=4400 unit=rpm
